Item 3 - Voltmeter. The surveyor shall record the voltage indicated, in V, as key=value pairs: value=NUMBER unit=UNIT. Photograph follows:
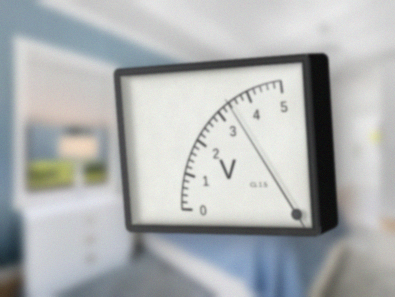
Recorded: value=3.4 unit=V
